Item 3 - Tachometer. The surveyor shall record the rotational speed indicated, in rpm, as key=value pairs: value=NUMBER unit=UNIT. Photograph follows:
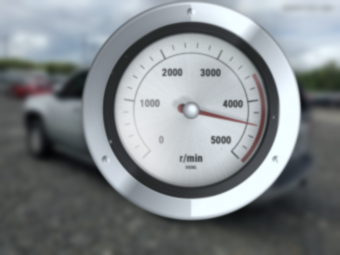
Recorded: value=4400 unit=rpm
